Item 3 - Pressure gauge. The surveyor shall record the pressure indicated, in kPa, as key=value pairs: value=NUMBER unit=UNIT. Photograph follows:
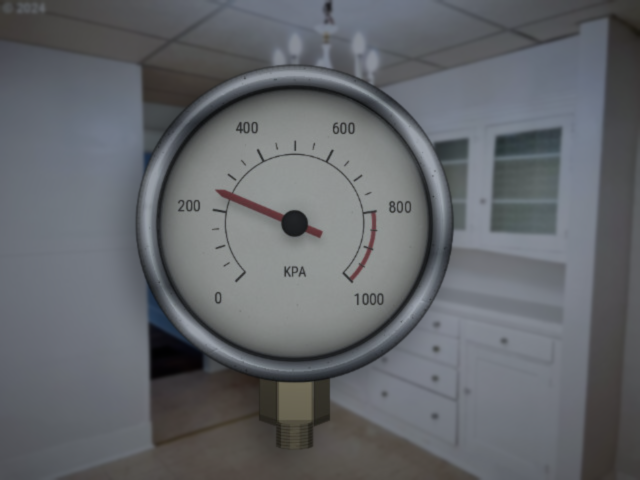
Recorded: value=250 unit=kPa
